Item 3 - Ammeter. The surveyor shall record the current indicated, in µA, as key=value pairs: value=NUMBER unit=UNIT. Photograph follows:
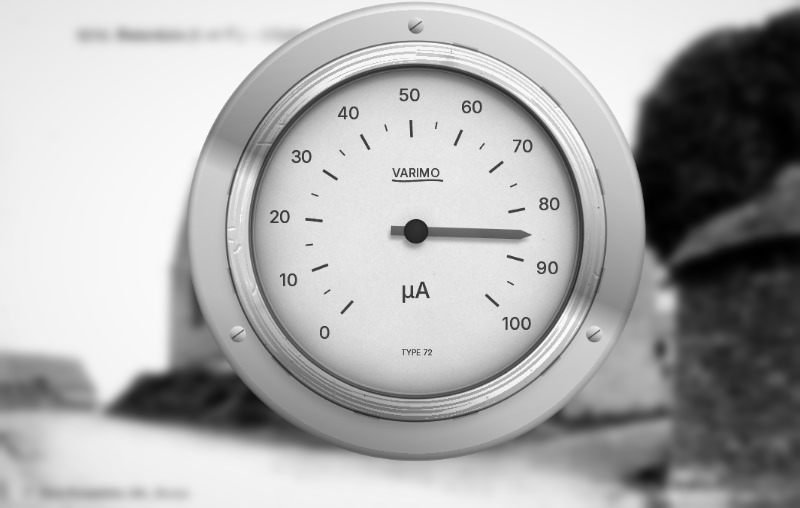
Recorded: value=85 unit=µA
